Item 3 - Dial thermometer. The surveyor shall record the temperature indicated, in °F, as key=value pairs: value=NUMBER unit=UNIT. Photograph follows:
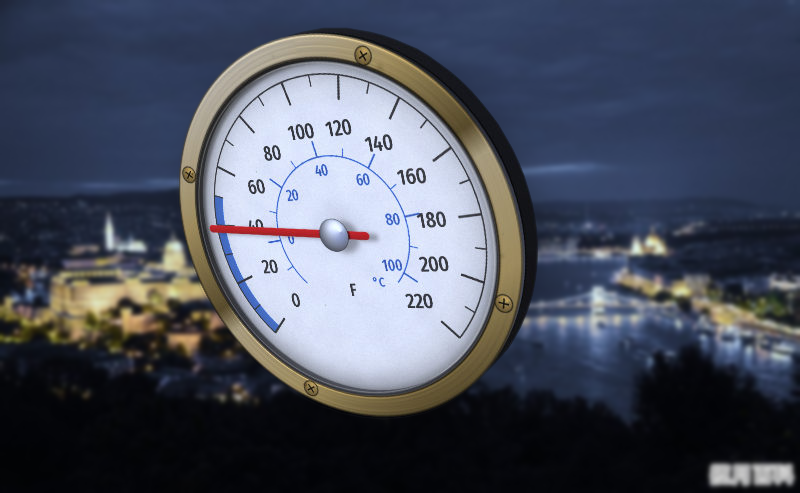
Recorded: value=40 unit=°F
